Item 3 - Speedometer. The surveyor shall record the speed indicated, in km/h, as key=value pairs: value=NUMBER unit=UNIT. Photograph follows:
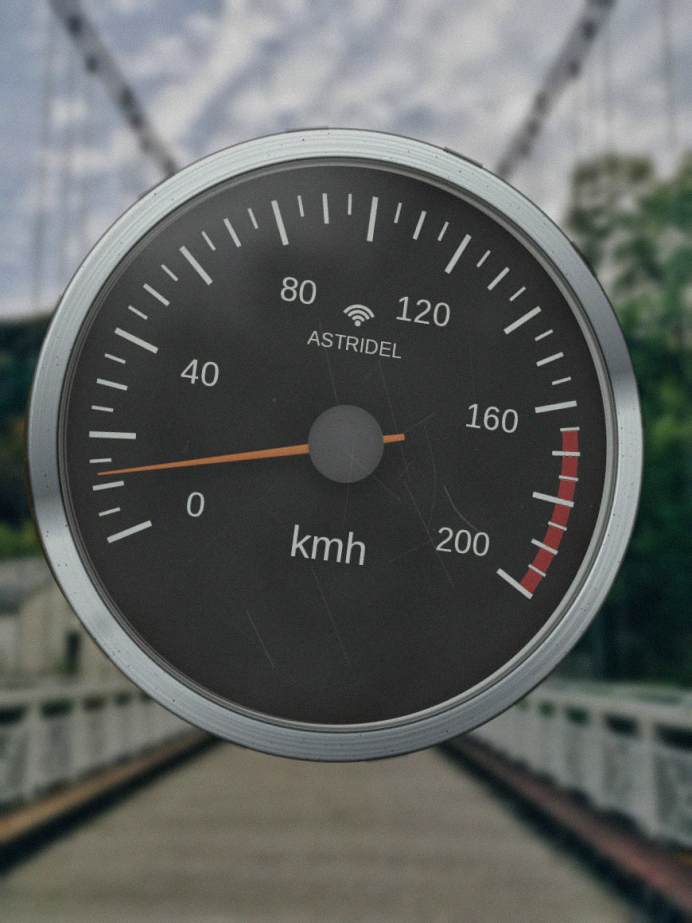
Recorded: value=12.5 unit=km/h
